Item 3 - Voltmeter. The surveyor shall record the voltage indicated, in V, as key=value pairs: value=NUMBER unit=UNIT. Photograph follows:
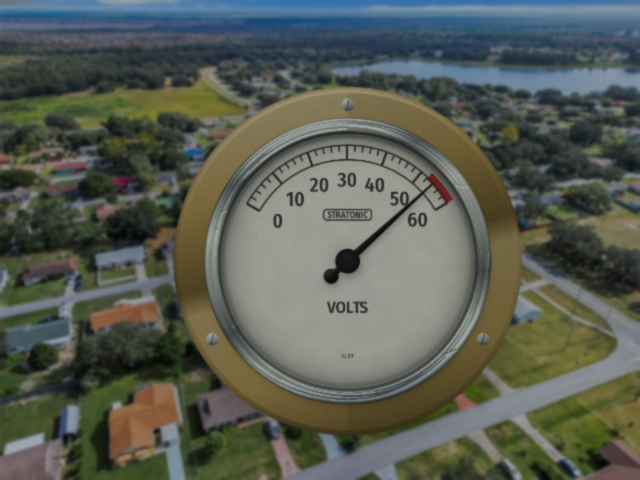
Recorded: value=54 unit=V
